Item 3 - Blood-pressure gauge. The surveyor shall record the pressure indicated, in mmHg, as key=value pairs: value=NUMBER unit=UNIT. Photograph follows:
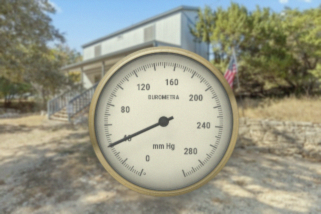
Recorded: value=40 unit=mmHg
